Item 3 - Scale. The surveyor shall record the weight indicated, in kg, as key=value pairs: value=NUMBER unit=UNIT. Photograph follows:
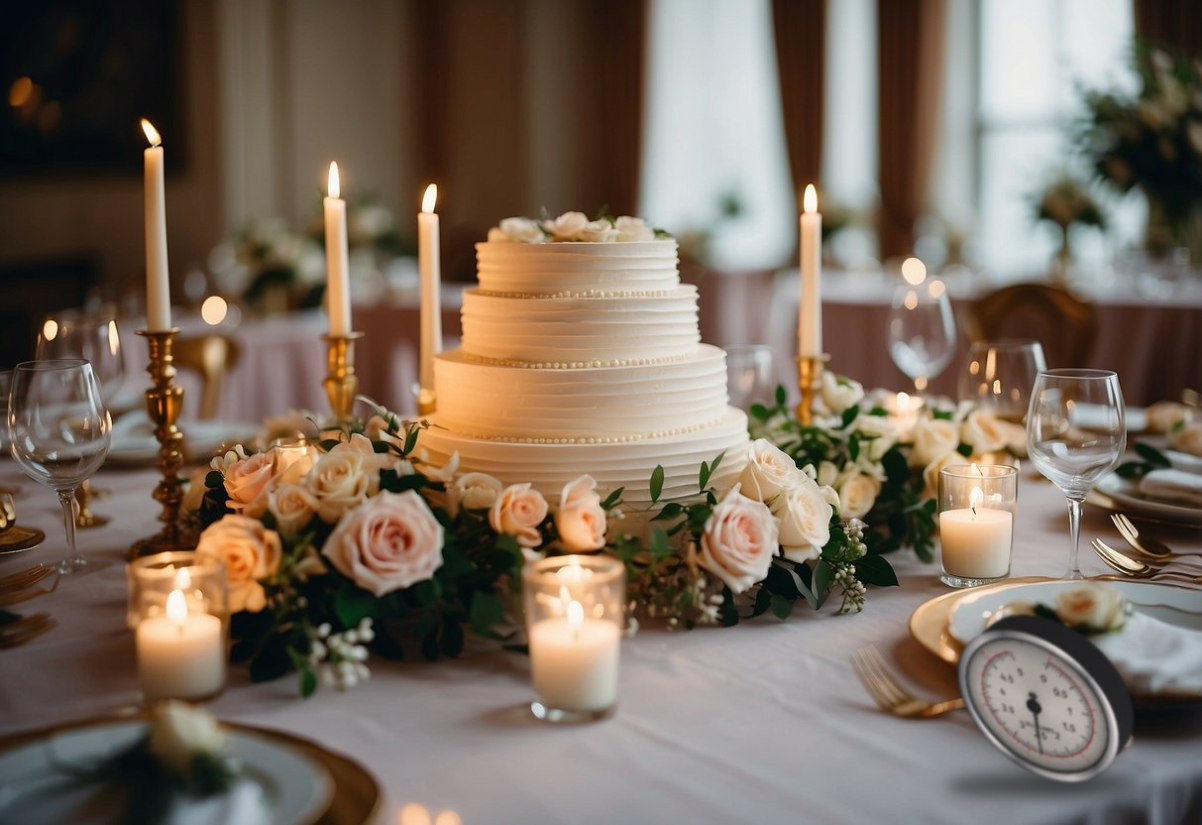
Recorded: value=2.5 unit=kg
